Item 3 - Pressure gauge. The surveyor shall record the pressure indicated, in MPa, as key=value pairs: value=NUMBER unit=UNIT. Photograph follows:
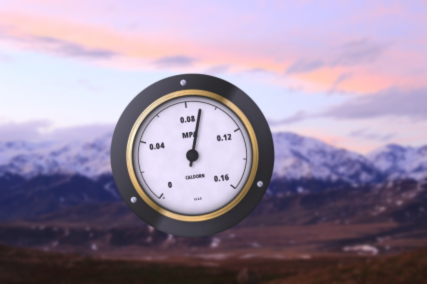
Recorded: value=0.09 unit=MPa
